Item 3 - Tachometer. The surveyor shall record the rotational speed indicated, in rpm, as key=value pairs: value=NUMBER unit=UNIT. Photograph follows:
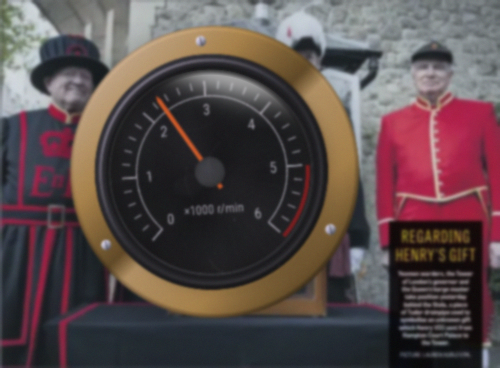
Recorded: value=2300 unit=rpm
